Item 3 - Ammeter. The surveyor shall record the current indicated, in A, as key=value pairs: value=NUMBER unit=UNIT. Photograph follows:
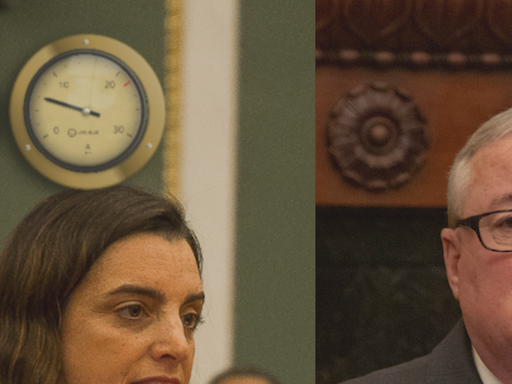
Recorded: value=6 unit=A
